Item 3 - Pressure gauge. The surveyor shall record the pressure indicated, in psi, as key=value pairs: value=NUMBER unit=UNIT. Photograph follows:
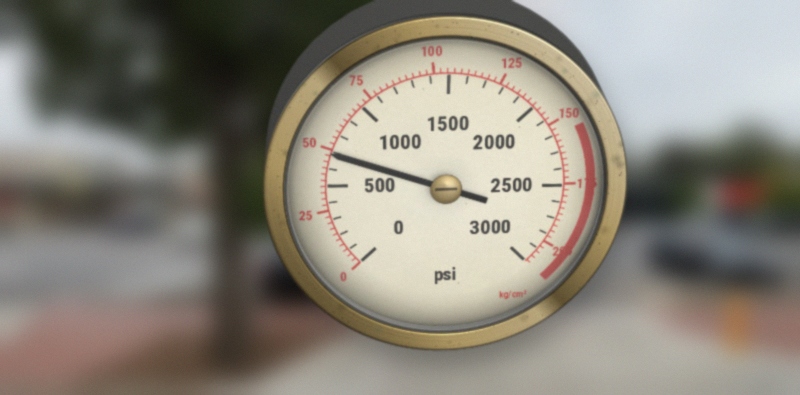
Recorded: value=700 unit=psi
